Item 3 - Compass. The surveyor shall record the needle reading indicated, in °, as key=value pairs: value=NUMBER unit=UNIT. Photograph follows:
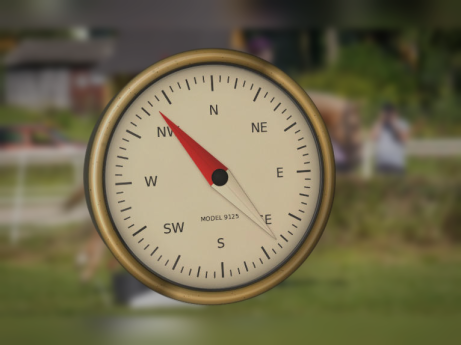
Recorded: value=320 unit=°
